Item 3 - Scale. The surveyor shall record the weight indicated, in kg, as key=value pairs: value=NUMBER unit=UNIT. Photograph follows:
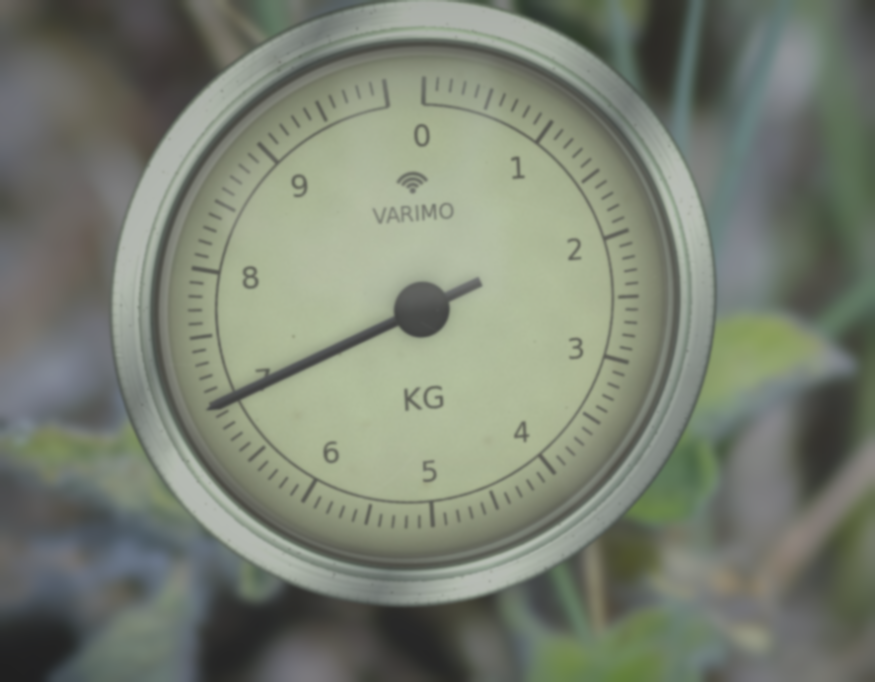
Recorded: value=7 unit=kg
